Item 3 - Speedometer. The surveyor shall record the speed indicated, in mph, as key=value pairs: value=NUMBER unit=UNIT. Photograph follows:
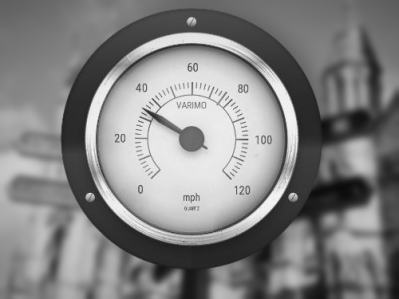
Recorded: value=34 unit=mph
